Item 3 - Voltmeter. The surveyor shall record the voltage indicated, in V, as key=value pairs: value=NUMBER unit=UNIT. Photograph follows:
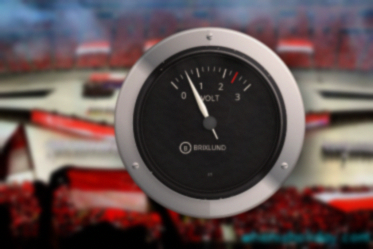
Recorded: value=0.6 unit=V
